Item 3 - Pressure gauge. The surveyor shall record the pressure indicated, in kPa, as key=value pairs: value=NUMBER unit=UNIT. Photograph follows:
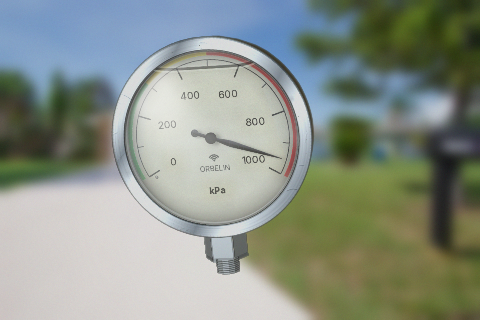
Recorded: value=950 unit=kPa
